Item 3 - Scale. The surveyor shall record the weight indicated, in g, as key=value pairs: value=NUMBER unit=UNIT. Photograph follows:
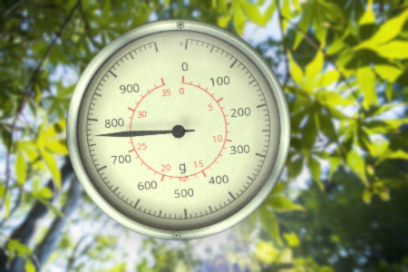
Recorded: value=770 unit=g
